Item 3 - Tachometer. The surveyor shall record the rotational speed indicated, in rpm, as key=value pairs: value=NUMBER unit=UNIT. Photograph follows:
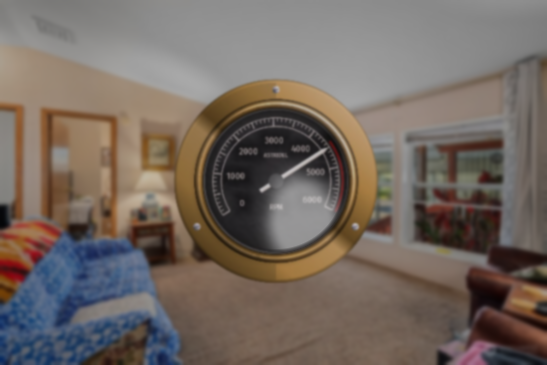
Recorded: value=4500 unit=rpm
